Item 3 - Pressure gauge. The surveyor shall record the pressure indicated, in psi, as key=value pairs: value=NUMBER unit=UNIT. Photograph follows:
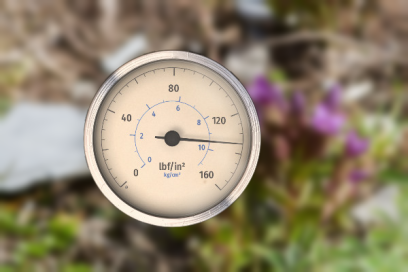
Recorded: value=135 unit=psi
